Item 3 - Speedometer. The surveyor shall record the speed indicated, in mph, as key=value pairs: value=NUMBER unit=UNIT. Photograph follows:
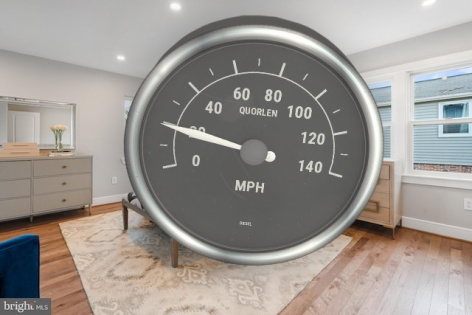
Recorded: value=20 unit=mph
